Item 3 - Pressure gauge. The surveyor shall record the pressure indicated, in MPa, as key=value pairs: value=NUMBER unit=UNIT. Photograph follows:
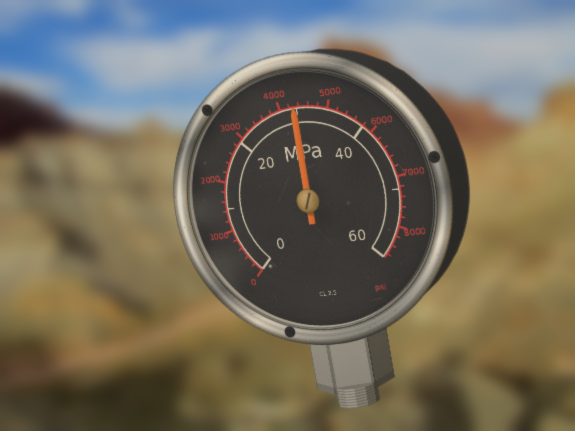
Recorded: value=30 unit=MPa
